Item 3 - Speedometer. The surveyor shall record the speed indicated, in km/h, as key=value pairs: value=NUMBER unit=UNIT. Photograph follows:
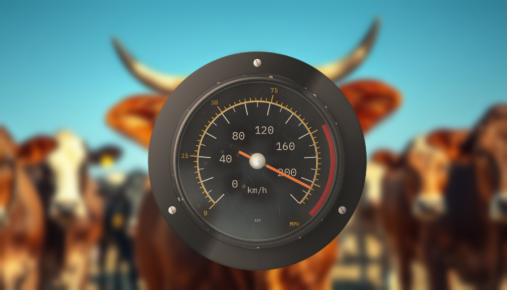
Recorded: value=205 unit=km/h
